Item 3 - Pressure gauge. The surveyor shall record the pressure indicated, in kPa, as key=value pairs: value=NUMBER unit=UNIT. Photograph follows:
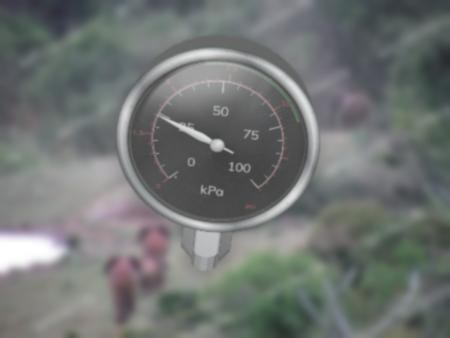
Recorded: value=25 unit=kPa
